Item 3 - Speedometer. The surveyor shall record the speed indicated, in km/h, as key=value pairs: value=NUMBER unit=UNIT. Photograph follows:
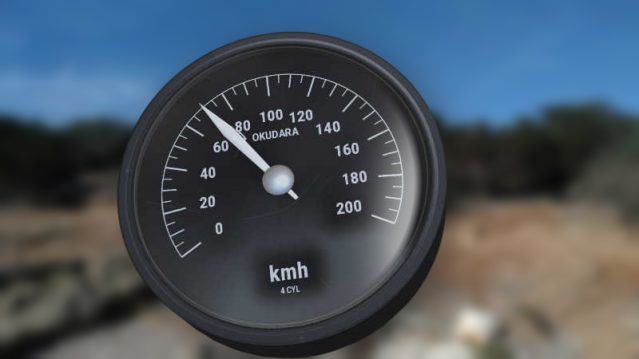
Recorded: value=70 unit=km/h
